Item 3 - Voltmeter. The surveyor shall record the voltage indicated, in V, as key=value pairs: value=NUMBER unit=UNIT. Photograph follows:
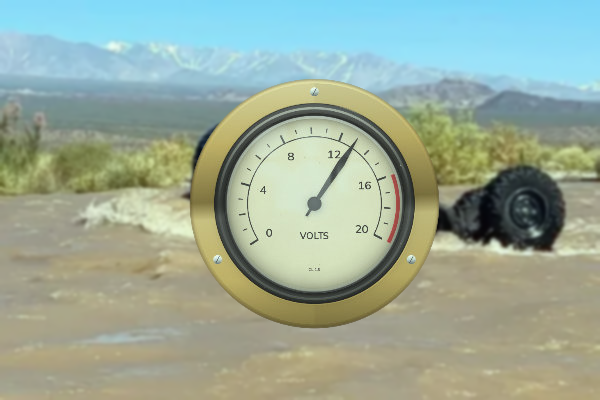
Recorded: value=13 unit=V
